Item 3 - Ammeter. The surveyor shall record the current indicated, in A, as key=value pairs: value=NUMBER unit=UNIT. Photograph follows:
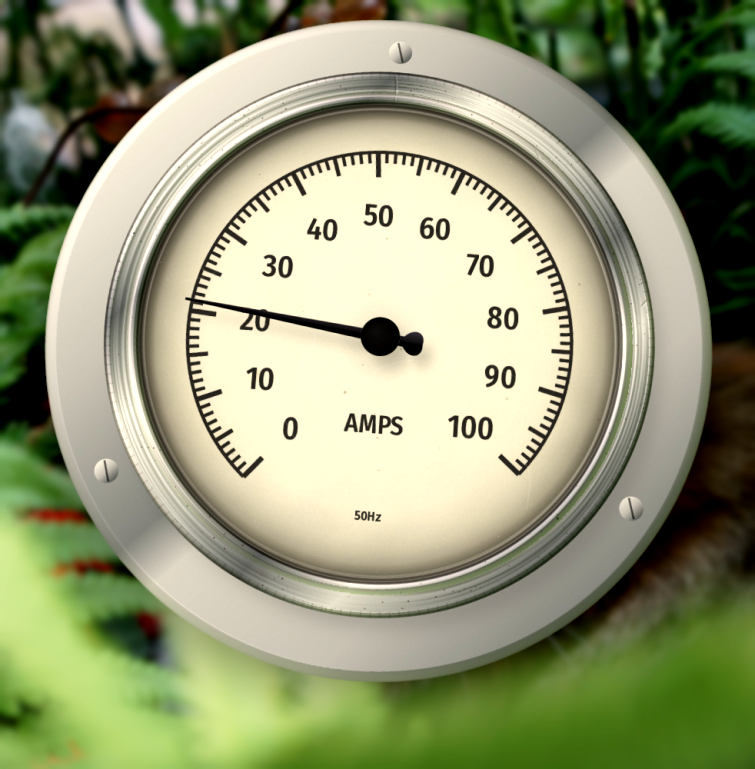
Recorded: value=21 unit=A
